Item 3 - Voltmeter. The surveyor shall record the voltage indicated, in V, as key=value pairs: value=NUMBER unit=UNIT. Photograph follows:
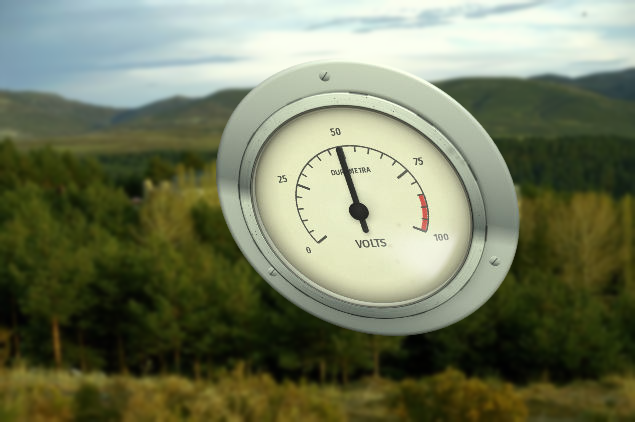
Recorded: value=50 unit=V
